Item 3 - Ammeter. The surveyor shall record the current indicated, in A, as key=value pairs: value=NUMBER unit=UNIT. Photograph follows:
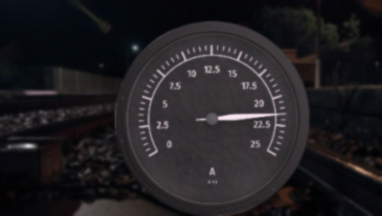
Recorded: value=21.5 unit=A
